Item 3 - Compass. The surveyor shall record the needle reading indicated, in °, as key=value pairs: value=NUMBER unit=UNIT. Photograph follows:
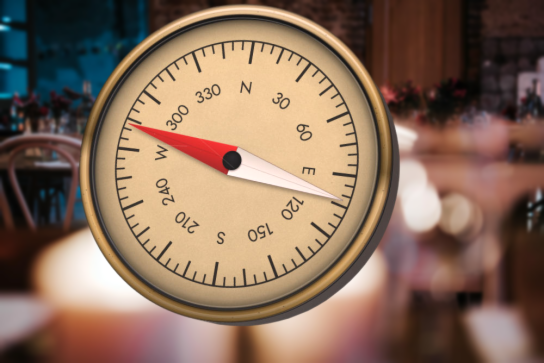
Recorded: value=282.5 unit=°
